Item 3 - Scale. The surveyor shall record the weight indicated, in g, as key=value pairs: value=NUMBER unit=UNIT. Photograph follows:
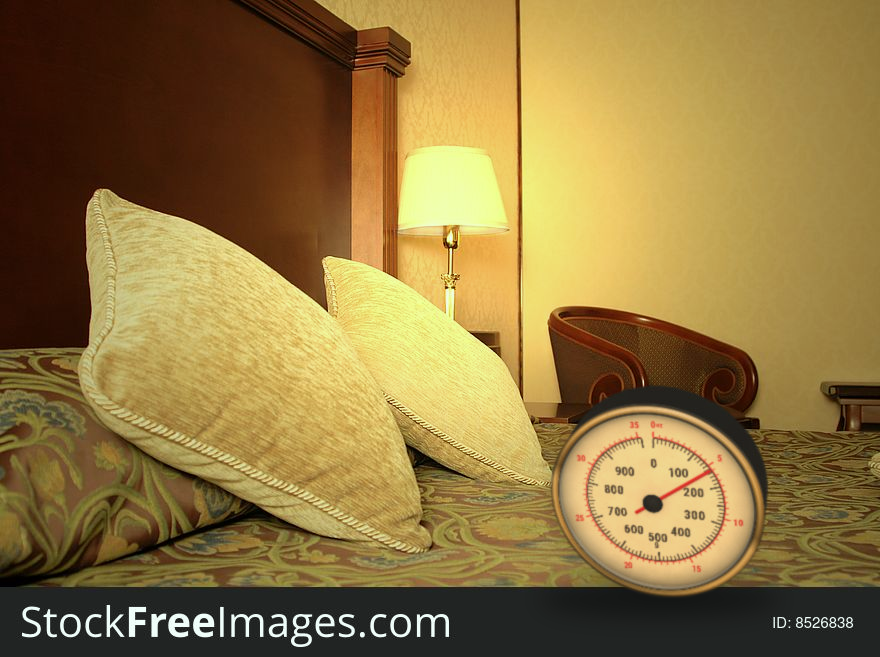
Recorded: value=150 unit=g
